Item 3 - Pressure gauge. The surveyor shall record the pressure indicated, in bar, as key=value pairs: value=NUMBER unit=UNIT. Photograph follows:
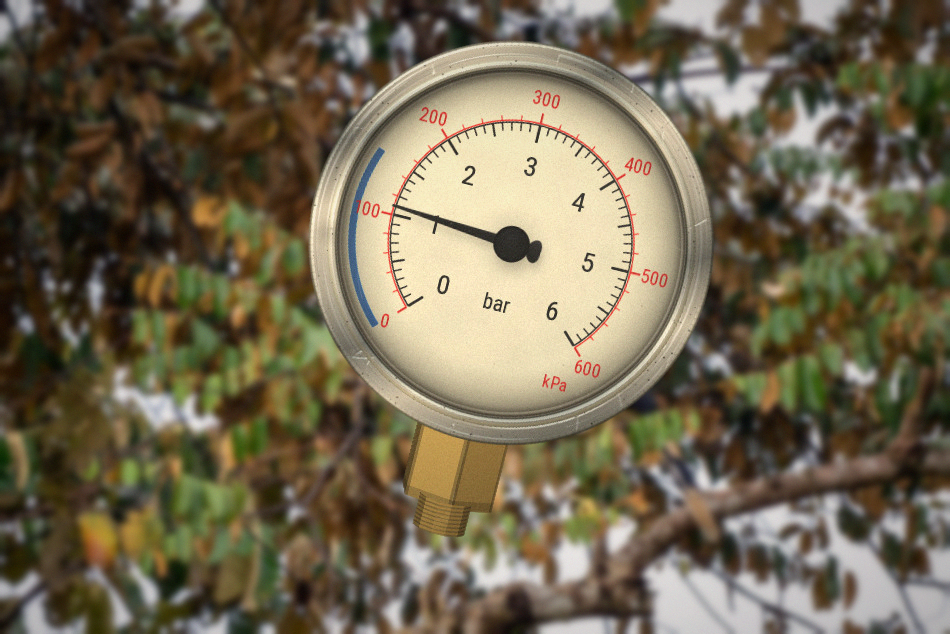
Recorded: value=1.1 unit=bar
